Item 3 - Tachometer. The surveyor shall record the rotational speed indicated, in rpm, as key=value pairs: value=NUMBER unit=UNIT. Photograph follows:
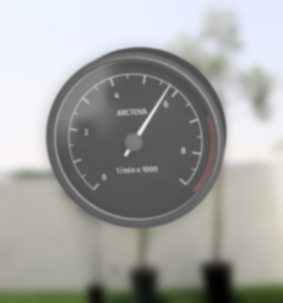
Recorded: value=5750 unit=rpm
